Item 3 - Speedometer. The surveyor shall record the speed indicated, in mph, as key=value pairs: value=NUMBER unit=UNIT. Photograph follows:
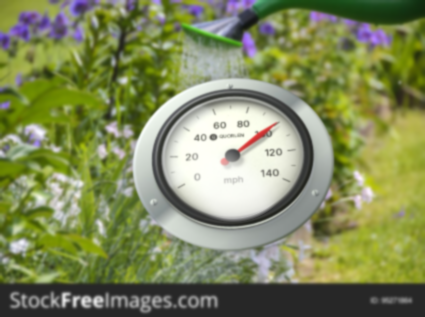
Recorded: value=100 unit=mph
